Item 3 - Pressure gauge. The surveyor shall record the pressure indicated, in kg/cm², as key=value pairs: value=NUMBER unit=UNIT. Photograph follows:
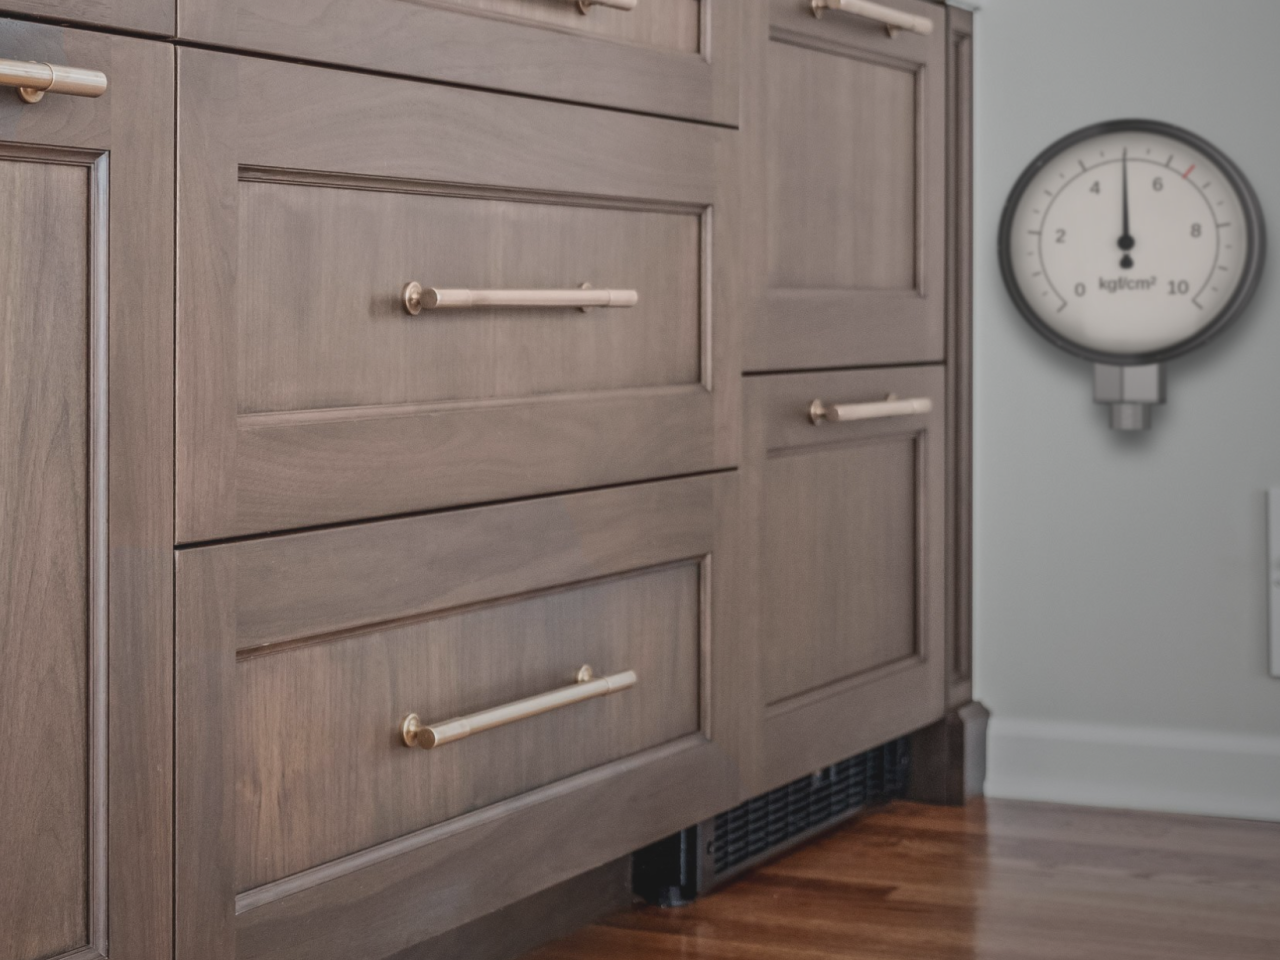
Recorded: value=5 unit=kg/cm²
